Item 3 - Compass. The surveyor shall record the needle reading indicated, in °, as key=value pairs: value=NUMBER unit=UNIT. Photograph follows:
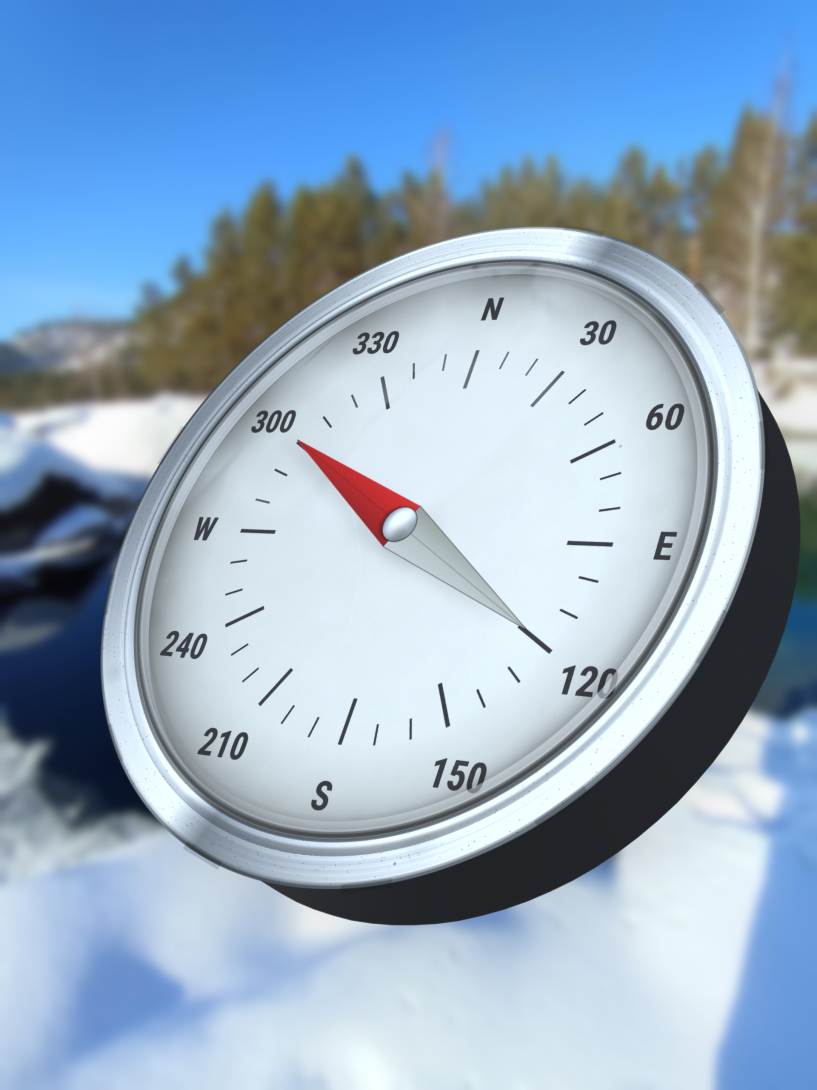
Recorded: value=300 unit=°
